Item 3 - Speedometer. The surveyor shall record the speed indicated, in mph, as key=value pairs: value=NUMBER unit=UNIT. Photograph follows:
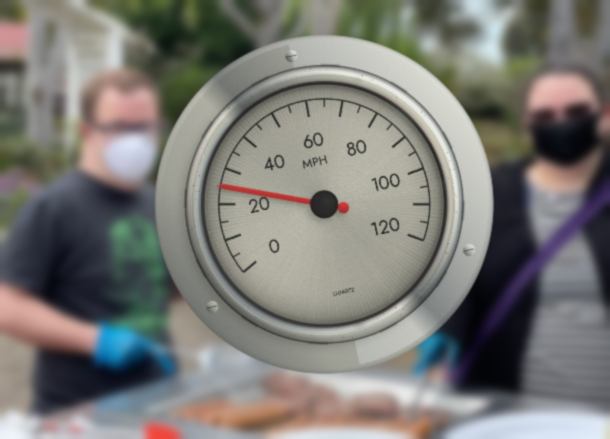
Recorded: value=25 unit=mph
